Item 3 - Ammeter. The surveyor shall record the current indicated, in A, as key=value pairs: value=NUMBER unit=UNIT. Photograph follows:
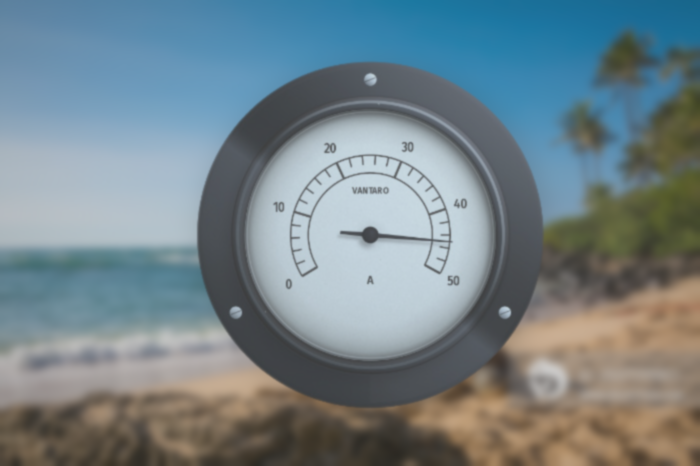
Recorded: value=45 unit=A
